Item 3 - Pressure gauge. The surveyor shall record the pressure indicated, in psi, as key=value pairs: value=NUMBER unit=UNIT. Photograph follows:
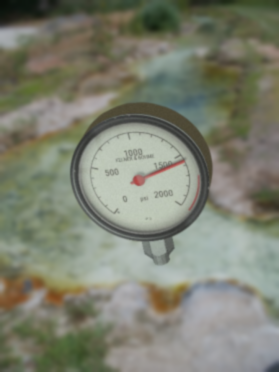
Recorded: value=1550 unit=psi
